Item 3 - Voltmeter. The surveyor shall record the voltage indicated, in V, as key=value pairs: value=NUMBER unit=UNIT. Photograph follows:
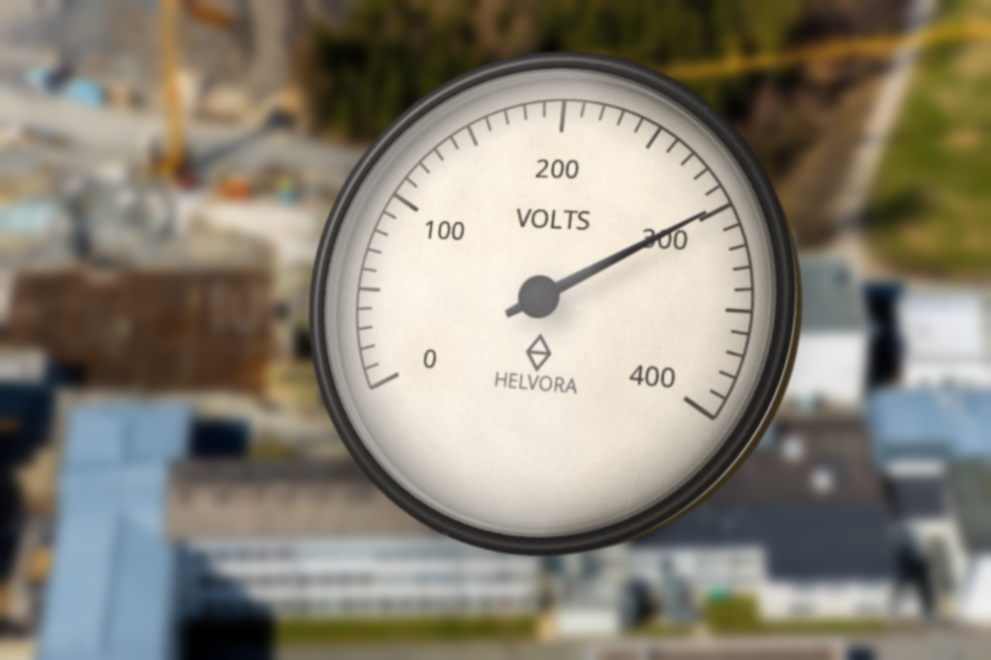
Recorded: value=300 unit=V
